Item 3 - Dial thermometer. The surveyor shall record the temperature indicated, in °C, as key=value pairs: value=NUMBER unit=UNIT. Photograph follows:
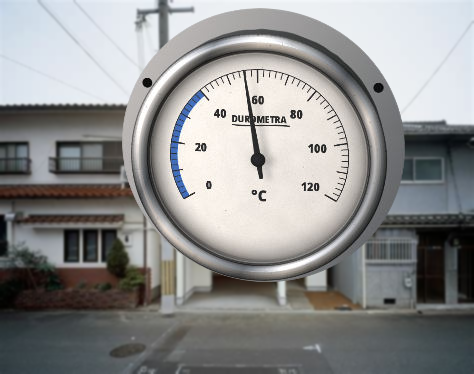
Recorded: value=56 unit=°C
